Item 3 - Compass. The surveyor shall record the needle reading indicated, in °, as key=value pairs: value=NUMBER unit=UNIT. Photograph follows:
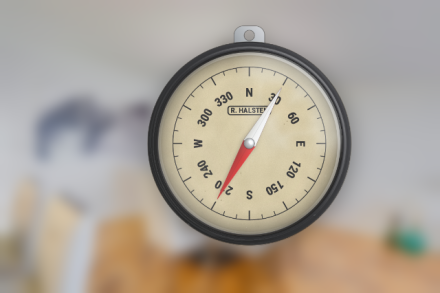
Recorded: value=210 unit=°
